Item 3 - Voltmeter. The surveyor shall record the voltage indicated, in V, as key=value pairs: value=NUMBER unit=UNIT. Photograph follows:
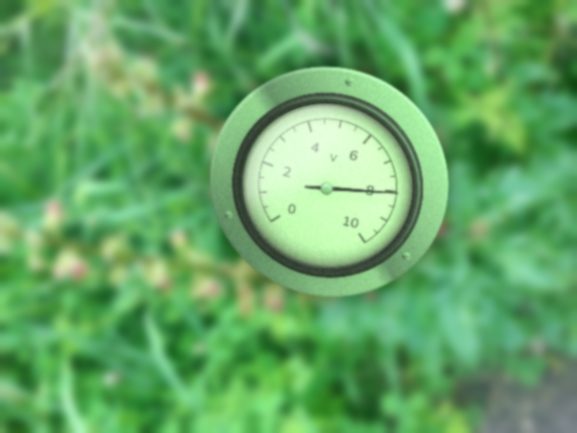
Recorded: value=8 unit=V
